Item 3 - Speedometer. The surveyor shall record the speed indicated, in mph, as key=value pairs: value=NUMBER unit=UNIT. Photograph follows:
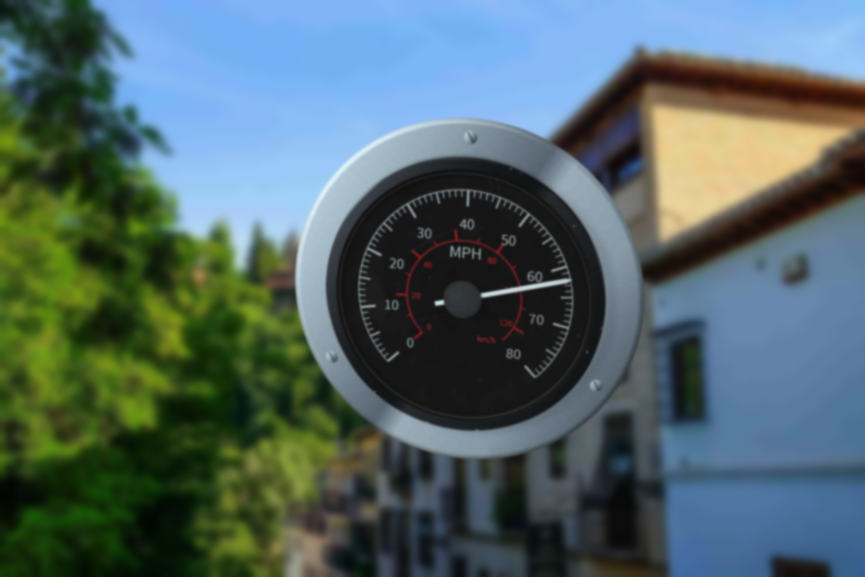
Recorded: value=62 unit=mph
